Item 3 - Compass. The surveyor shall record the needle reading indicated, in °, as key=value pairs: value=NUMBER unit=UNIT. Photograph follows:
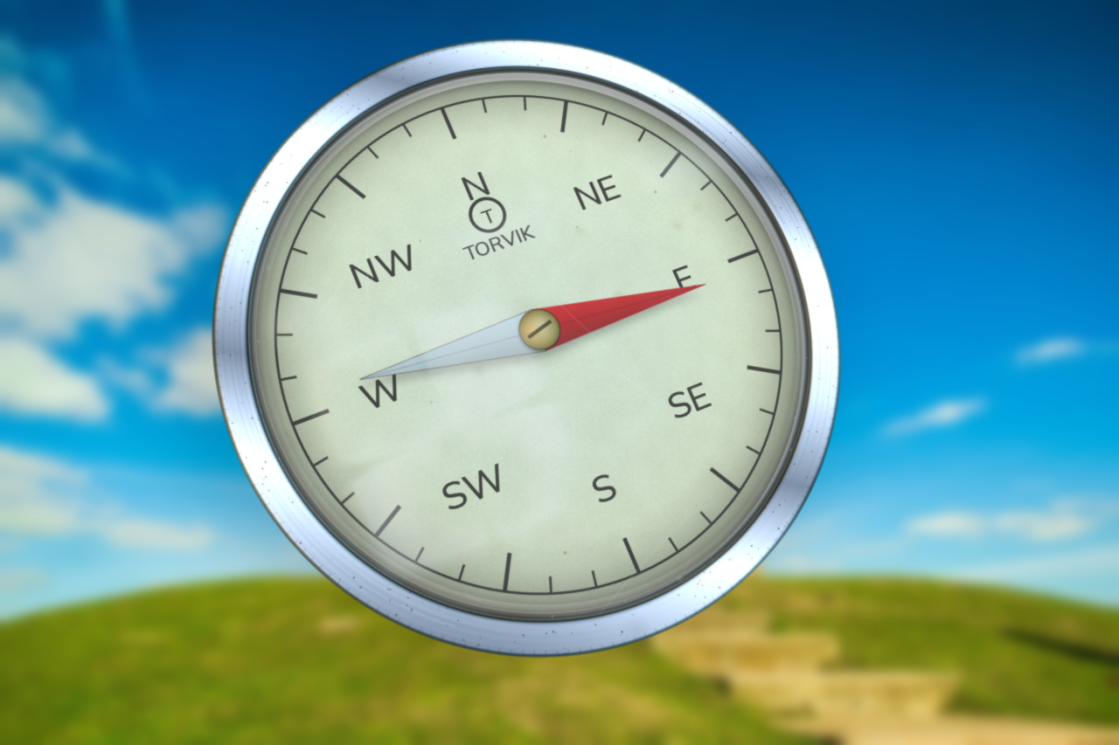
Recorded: value=95 unit=°
